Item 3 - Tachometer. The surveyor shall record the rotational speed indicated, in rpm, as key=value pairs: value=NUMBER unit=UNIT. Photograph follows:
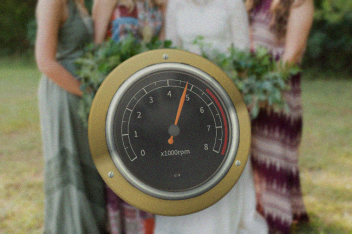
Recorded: value=4750 unit=rpm
